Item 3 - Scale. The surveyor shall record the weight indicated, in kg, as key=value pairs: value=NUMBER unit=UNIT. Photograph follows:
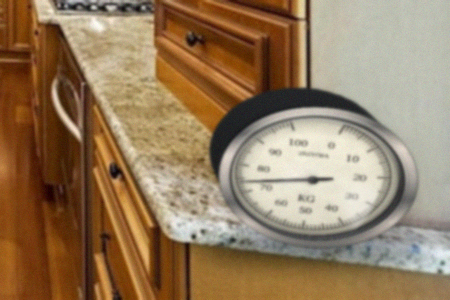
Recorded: value=75 unit=kg
